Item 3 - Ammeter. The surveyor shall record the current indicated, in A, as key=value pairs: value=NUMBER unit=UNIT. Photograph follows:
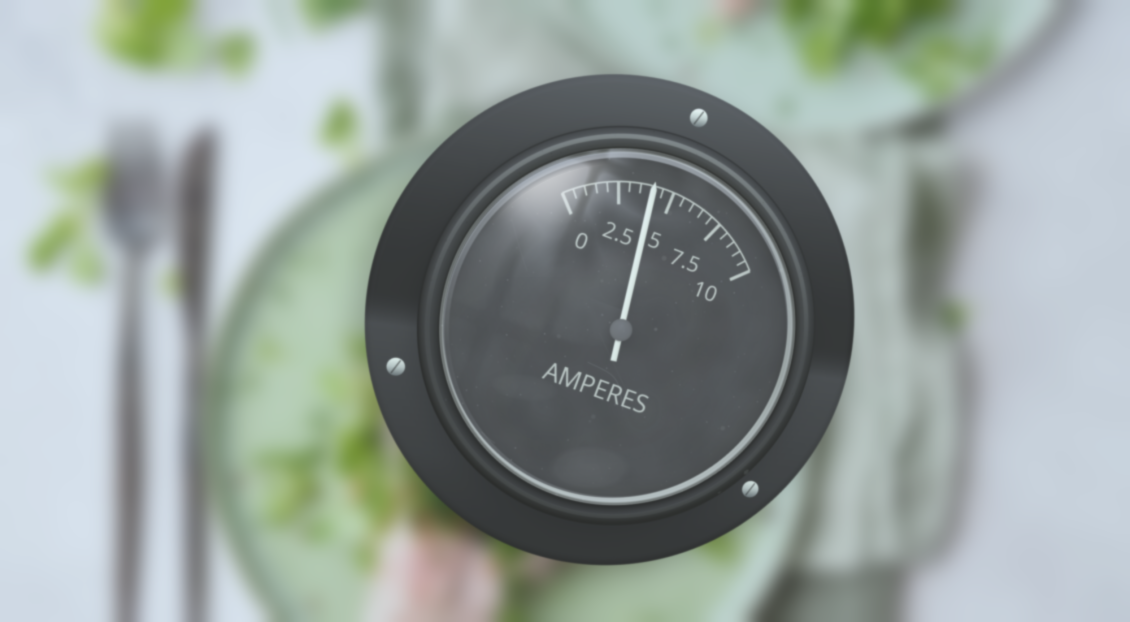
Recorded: value=4 unit=A
